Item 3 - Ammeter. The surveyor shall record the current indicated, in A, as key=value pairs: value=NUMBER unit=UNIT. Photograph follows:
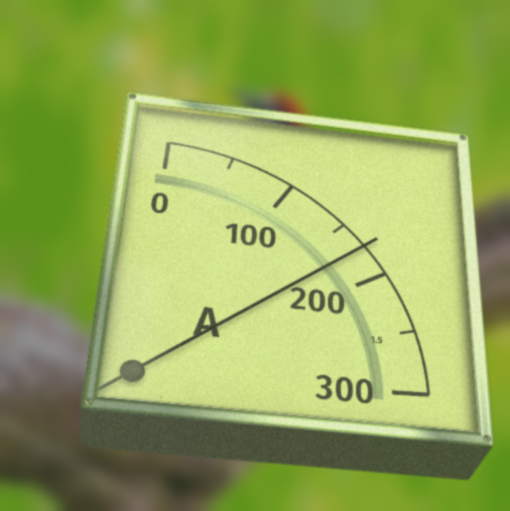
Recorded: value=175 unit=A
